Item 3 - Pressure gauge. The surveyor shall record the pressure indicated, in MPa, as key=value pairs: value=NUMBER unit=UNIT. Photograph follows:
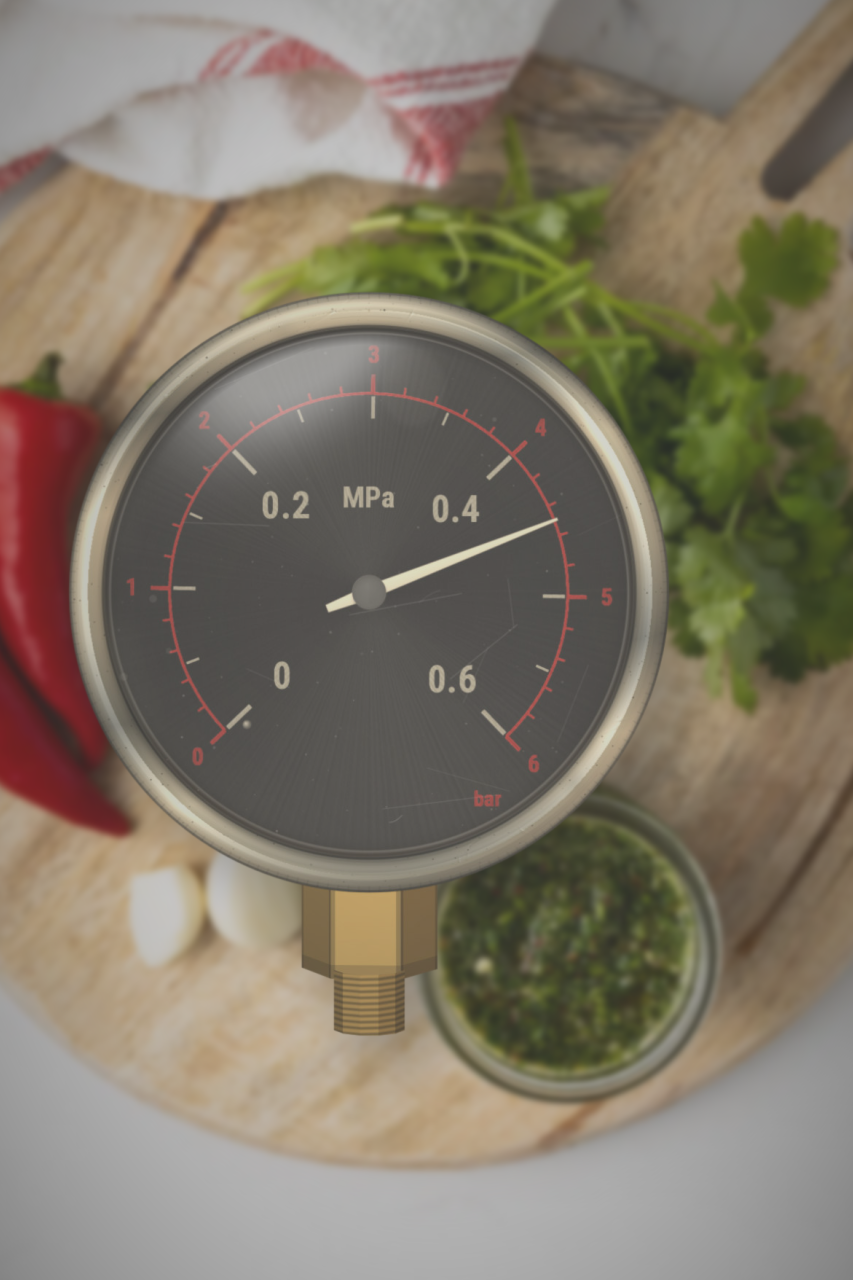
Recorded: value=0.45 unit=MPa
